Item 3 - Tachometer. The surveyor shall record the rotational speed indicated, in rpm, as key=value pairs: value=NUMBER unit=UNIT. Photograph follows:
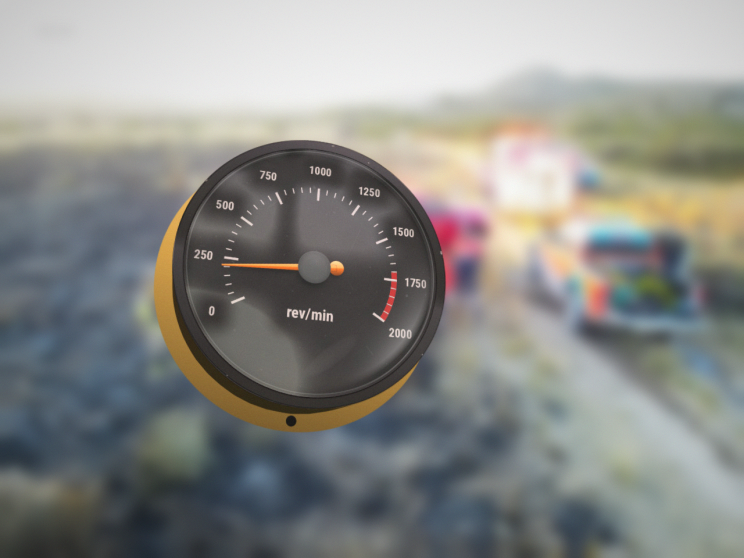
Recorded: value=200 unit=rpm
